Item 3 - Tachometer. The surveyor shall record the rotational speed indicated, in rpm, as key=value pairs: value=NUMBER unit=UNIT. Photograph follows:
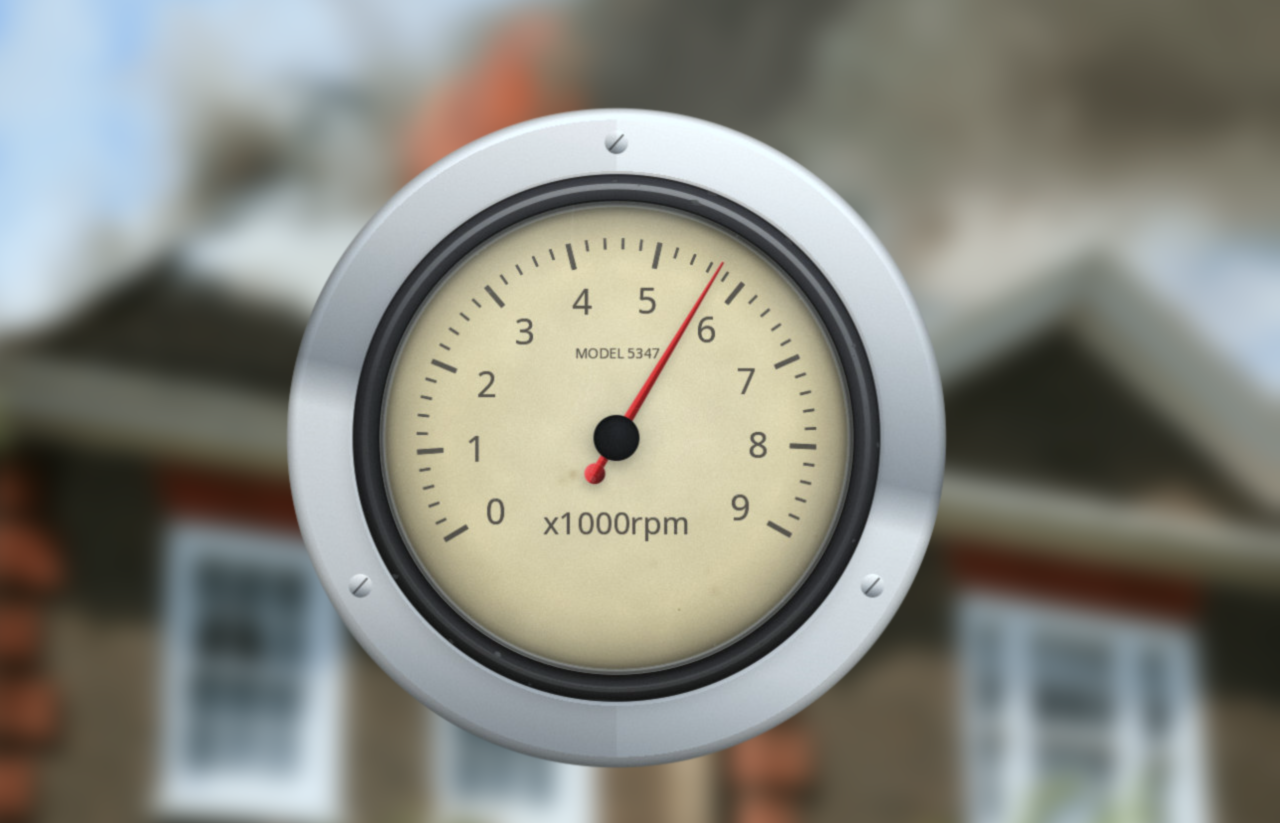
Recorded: value=5700 unit=rpm
